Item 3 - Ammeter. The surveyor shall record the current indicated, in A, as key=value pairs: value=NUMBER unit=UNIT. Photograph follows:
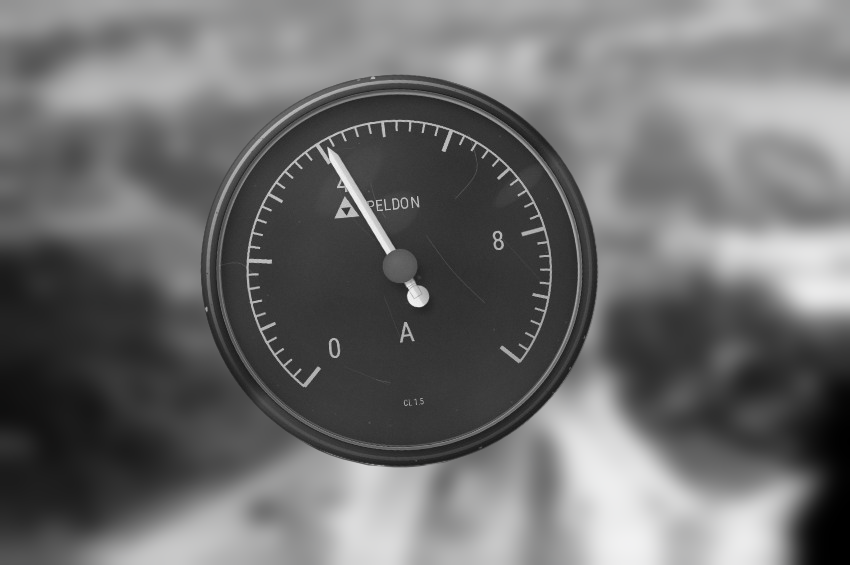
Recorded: value=4.1 unit=A
